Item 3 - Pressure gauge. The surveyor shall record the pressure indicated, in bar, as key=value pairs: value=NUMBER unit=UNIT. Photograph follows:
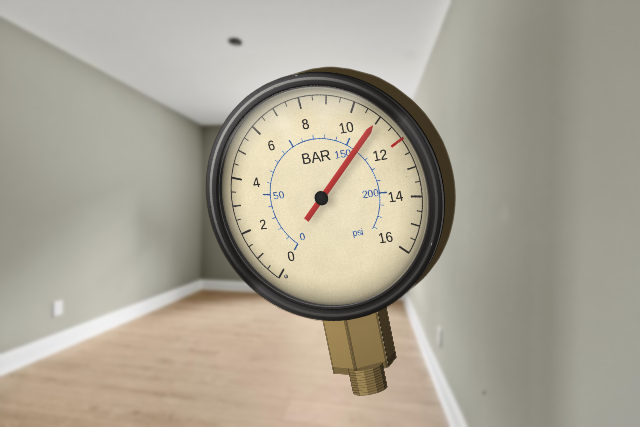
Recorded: value=11 unit=bar
